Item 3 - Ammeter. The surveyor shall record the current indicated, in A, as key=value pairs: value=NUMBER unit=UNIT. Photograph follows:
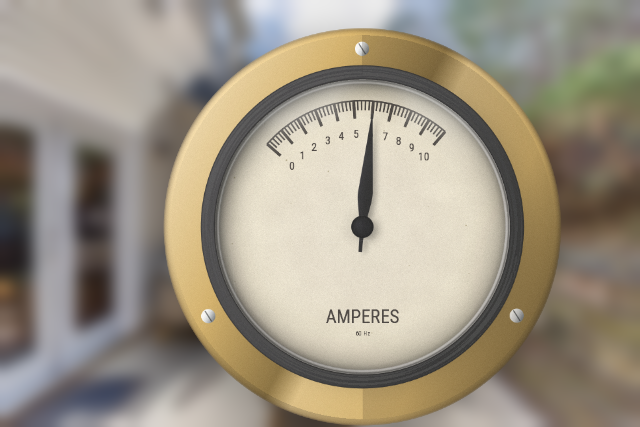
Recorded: value=6 unit=A
